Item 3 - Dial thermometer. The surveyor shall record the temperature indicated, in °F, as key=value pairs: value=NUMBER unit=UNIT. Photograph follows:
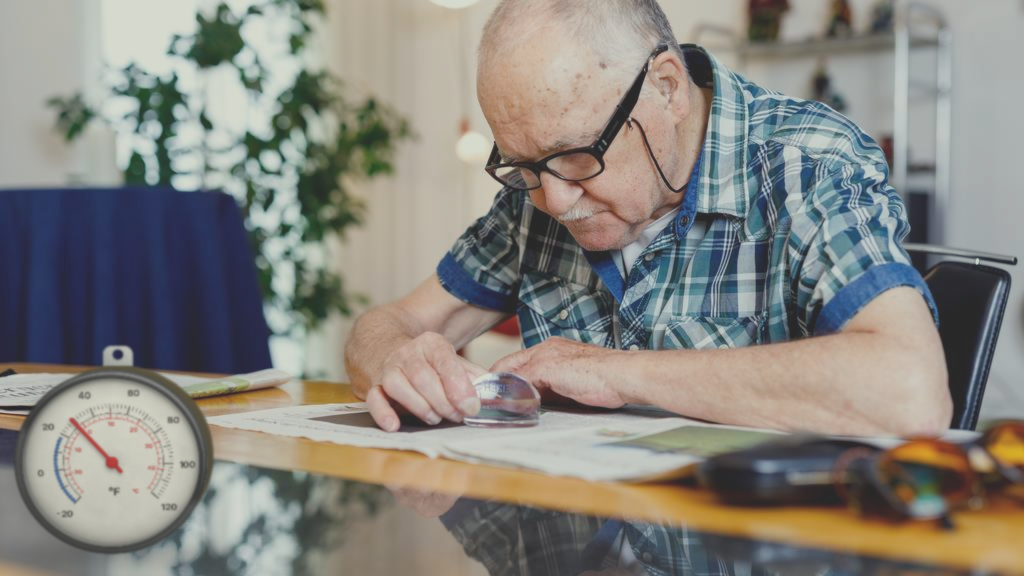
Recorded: value=30 unit=°F
